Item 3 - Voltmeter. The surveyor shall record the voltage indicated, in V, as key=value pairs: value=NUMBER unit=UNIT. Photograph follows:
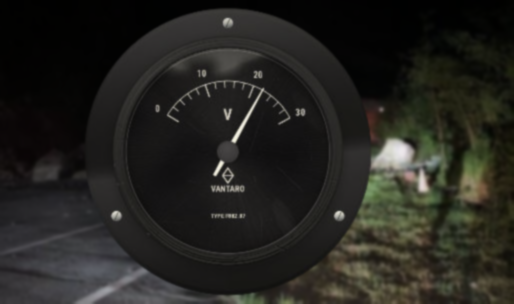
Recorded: value=22 unit=V
